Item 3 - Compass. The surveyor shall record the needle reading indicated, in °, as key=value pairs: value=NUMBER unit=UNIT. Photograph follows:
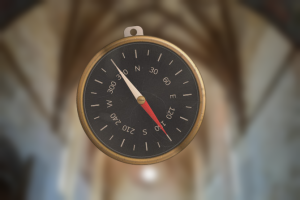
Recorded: value=150 unit=°
